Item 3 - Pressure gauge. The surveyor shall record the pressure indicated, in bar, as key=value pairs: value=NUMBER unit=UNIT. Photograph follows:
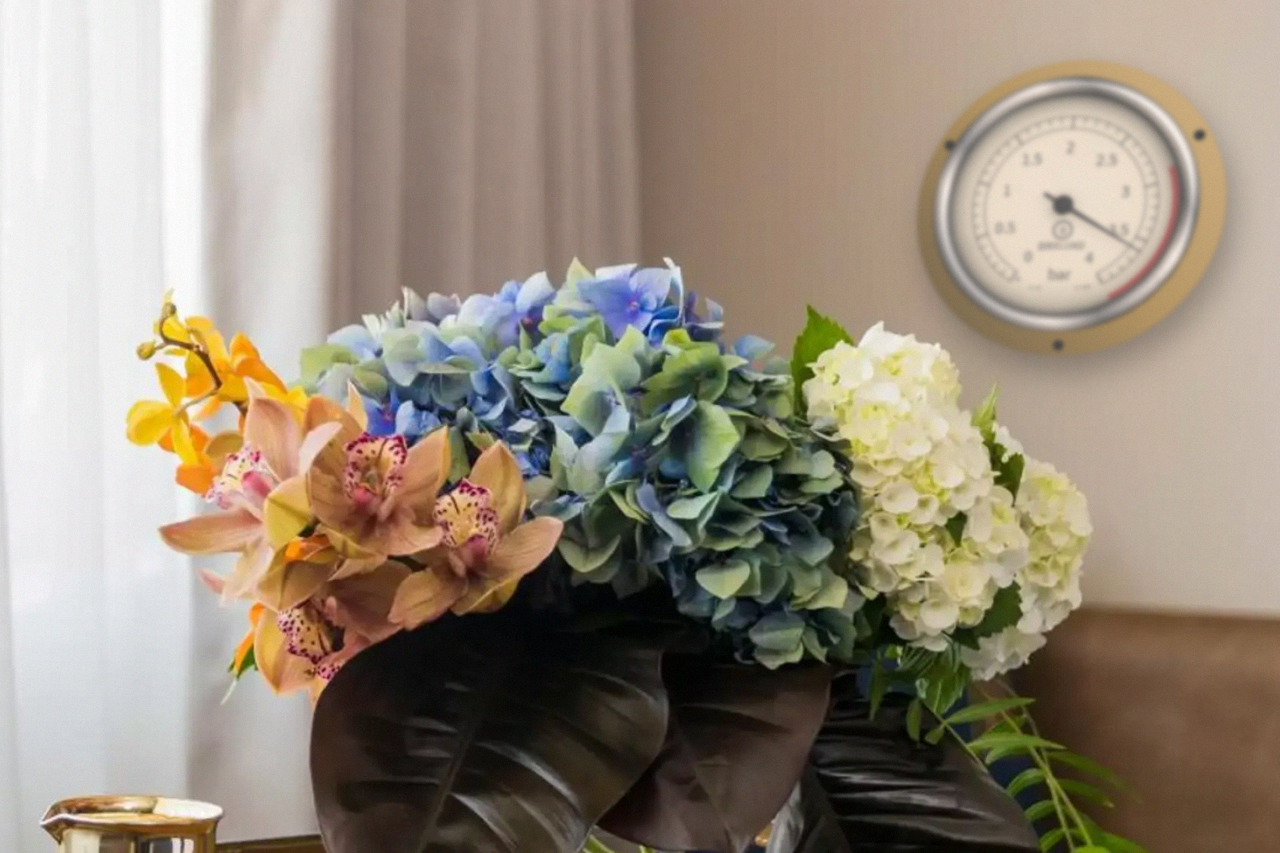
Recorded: value=3.6 unit=bar
